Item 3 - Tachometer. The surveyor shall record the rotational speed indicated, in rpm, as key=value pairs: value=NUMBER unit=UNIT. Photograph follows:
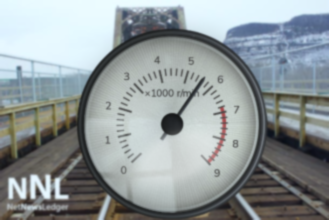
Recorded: value=5600 unit=rpm
